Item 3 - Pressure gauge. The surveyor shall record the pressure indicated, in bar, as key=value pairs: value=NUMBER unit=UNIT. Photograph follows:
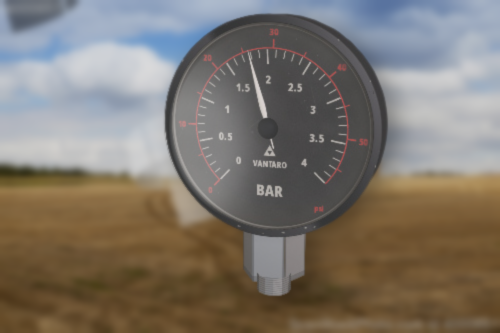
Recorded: value=1.8 unit=bar
